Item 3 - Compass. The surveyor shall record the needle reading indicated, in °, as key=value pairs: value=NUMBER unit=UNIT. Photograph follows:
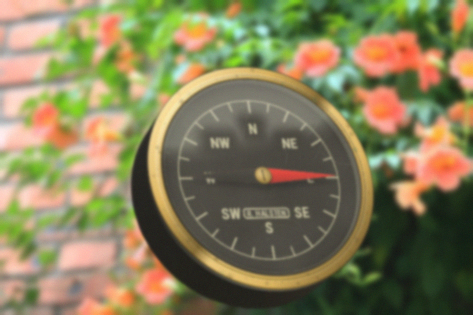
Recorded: value=90 unit=°
